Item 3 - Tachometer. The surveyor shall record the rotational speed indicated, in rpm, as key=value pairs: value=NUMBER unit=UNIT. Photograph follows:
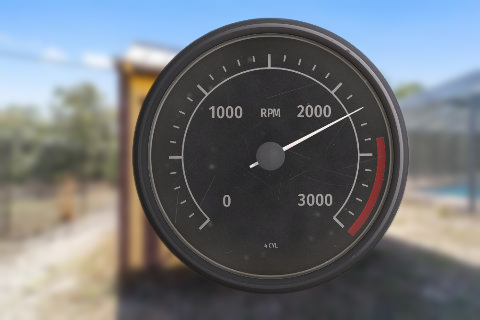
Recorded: value=2200 unit=rpm
